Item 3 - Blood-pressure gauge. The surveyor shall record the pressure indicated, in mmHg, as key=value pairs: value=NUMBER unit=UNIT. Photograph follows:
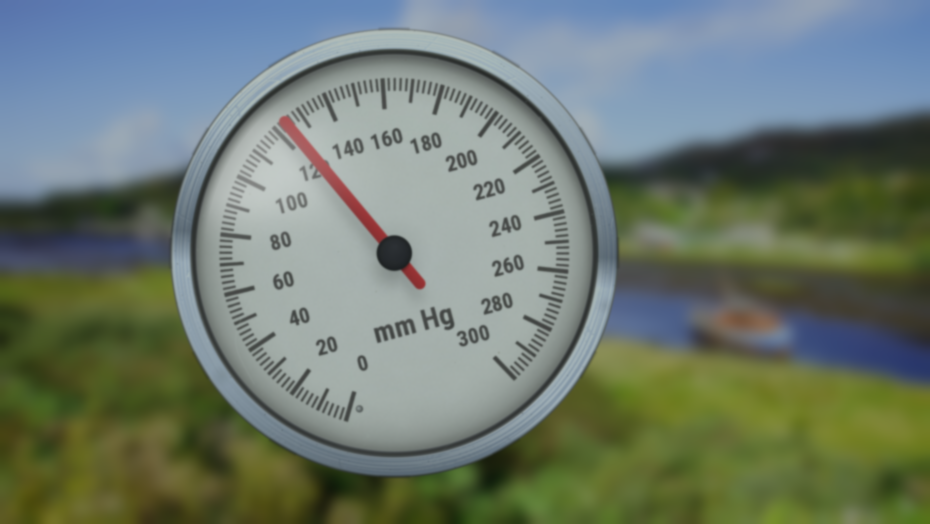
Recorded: value=124 unit=mmHg
